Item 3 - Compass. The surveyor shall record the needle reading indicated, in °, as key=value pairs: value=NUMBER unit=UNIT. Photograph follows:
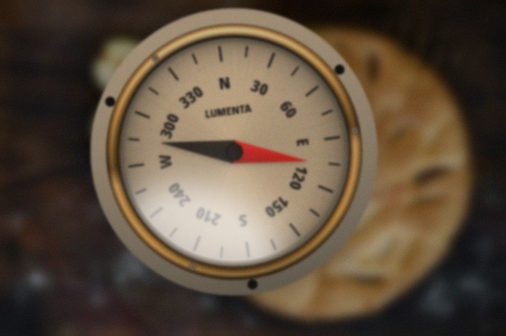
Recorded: value=105 unit=°
